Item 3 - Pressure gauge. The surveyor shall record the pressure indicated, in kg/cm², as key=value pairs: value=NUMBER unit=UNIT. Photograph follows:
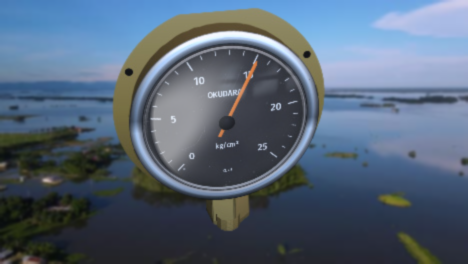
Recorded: value=15 unit=kg/cm²
